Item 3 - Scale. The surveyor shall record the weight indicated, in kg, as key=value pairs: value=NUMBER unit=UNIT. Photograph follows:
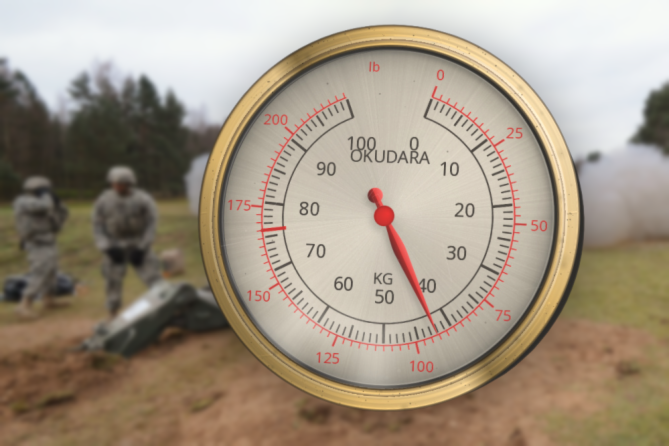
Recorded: value=42 unit=kg
